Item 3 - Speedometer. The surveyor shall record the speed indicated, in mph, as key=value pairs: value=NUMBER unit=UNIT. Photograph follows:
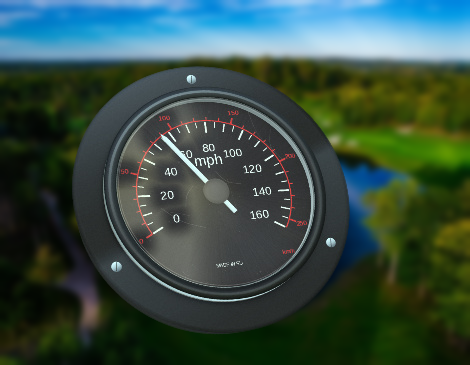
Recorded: value=55 unit=mph
